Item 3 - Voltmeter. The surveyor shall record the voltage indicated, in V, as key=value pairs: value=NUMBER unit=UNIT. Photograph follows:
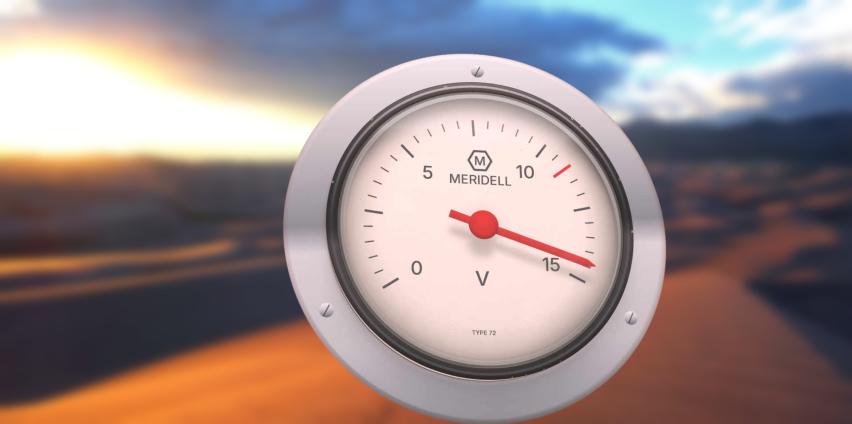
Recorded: value=14.5 unit=V
